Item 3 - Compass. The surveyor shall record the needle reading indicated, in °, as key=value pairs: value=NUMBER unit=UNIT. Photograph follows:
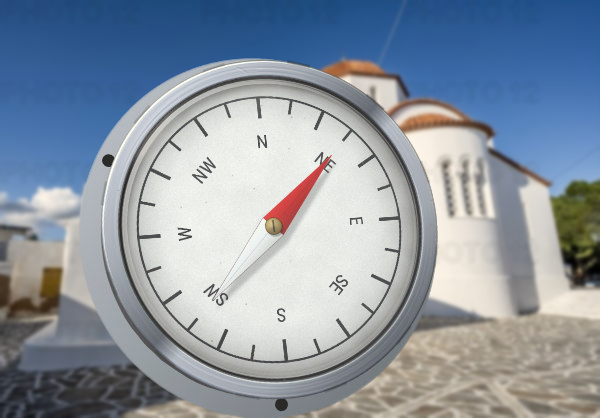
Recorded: value=45 unit=°
